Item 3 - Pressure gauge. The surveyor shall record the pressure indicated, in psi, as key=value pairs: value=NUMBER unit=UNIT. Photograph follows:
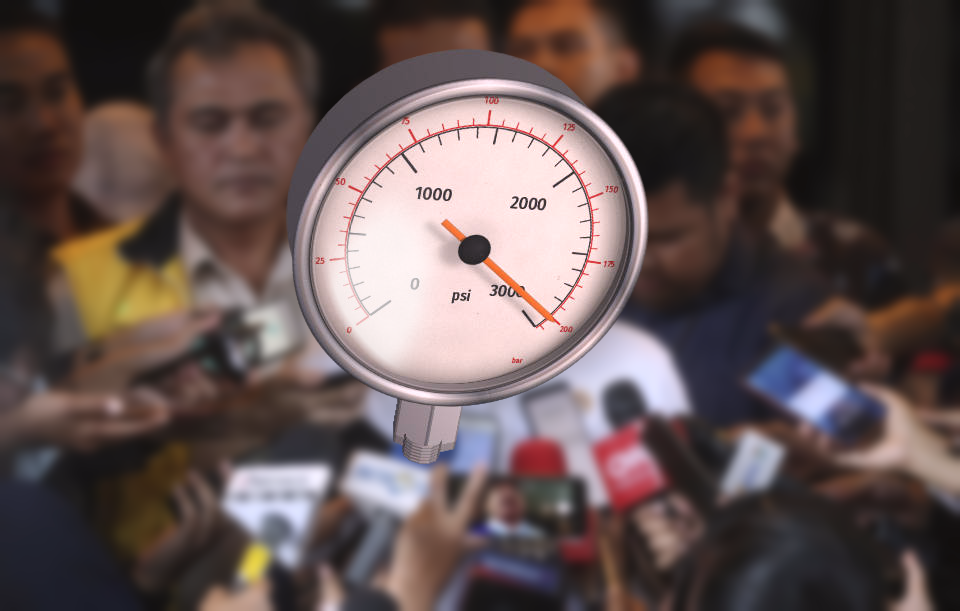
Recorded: value=2900 unit=psi
